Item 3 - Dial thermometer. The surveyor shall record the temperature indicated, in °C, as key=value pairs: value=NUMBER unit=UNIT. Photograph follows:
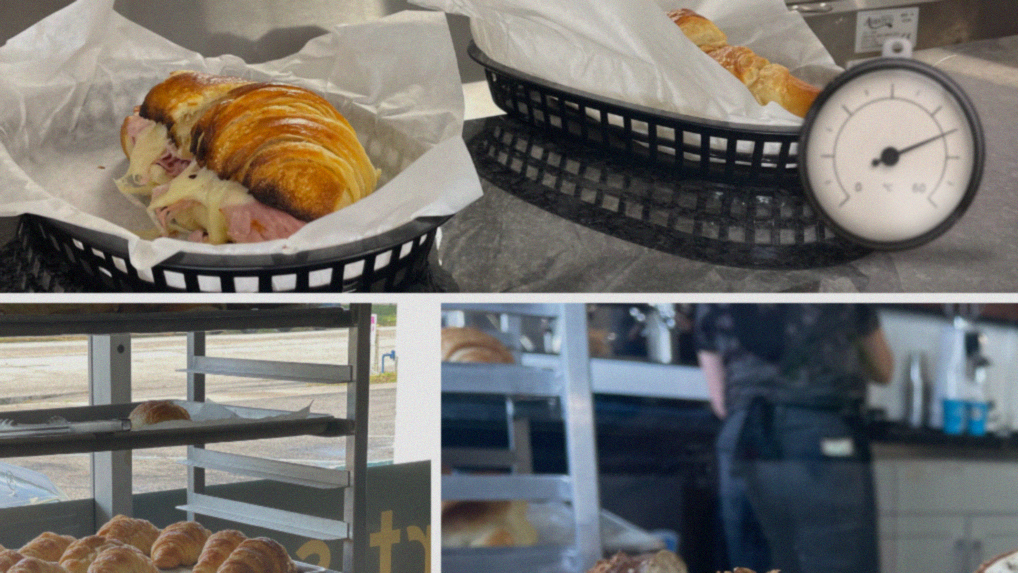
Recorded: value=45 unit=°C
